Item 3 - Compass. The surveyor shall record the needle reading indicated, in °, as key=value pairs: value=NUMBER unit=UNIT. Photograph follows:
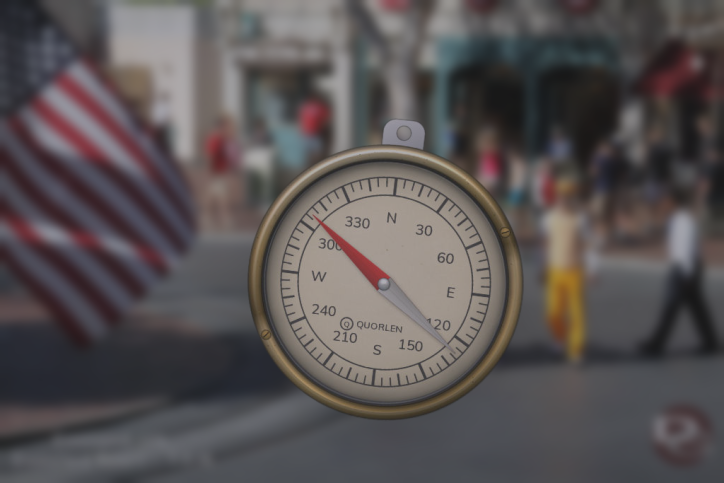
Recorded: value=307.5 unit=°
